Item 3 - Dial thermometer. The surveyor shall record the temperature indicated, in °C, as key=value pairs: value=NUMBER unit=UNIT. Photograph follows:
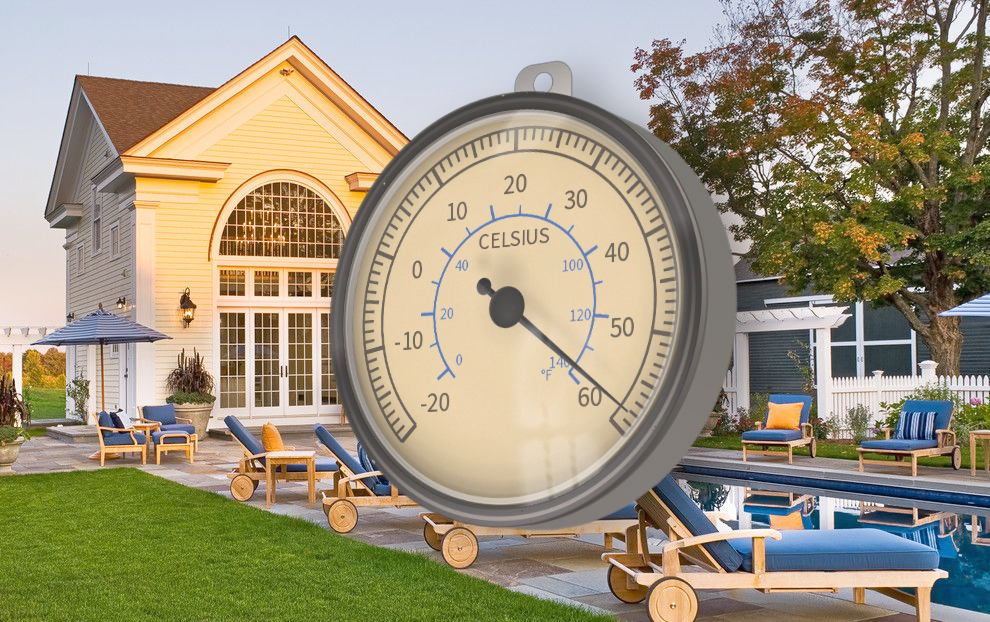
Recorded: value=58 unit=°C
